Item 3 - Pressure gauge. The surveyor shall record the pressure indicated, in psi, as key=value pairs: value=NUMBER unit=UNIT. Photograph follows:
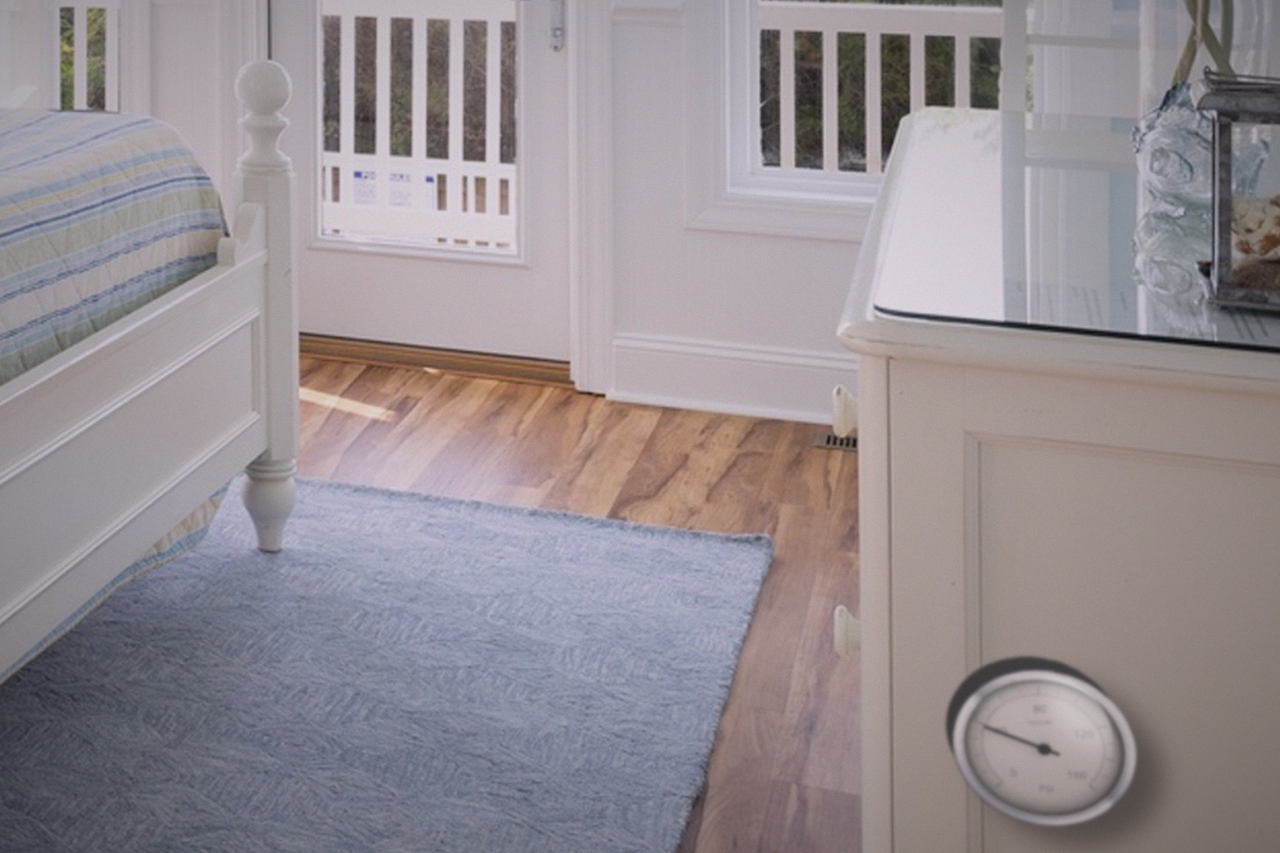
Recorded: value=40 unit=psi
